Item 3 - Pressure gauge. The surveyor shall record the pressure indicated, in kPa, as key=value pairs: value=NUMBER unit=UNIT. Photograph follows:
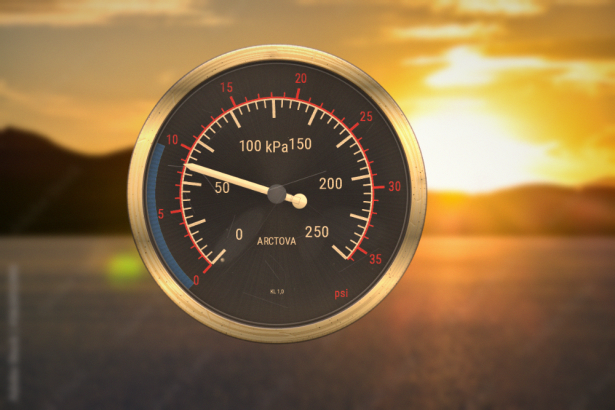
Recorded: value=60 unit=kPa
